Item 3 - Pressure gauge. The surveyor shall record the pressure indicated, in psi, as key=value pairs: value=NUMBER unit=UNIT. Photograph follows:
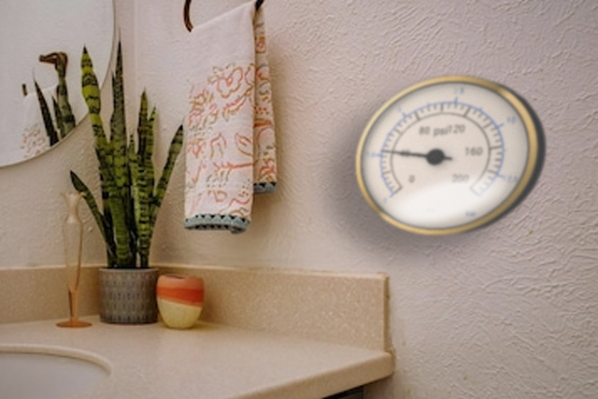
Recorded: value=40 unit=psi
